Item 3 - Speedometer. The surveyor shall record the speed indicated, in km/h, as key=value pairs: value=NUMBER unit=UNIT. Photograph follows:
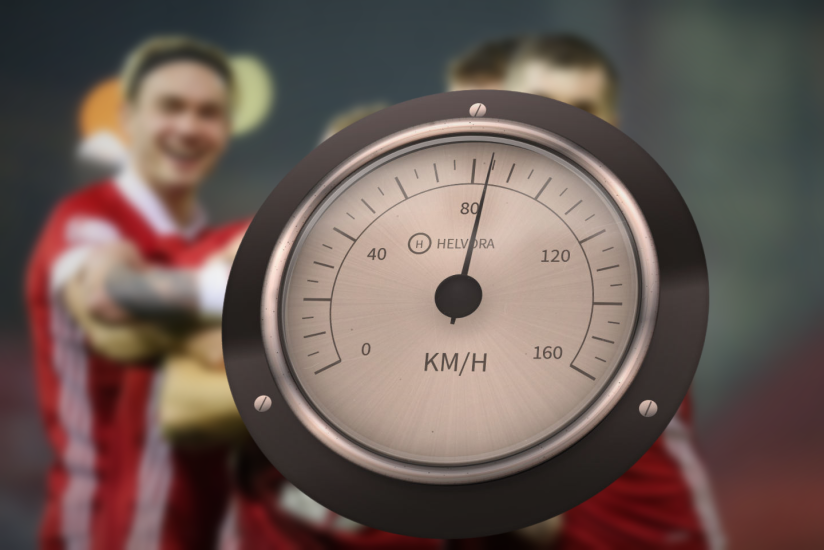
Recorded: value=85 unit=km/h
